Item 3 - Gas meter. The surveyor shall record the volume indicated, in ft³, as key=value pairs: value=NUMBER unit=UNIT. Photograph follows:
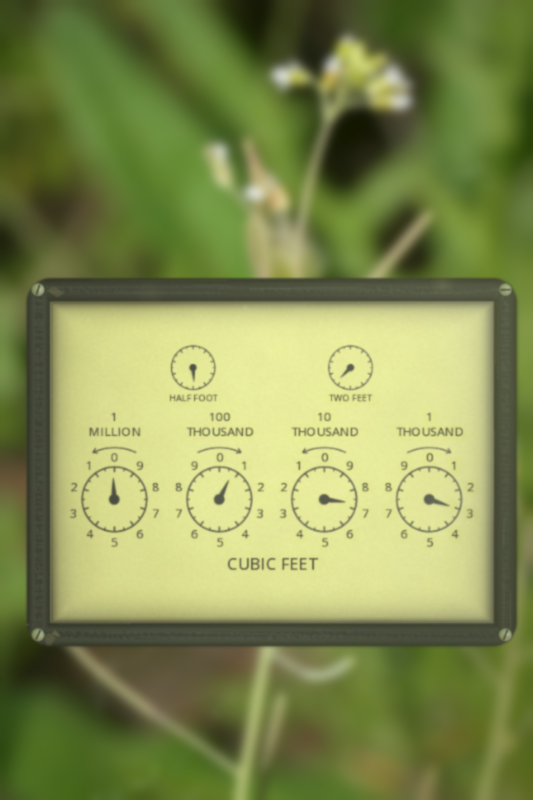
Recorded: value=7300 unit=ft³
